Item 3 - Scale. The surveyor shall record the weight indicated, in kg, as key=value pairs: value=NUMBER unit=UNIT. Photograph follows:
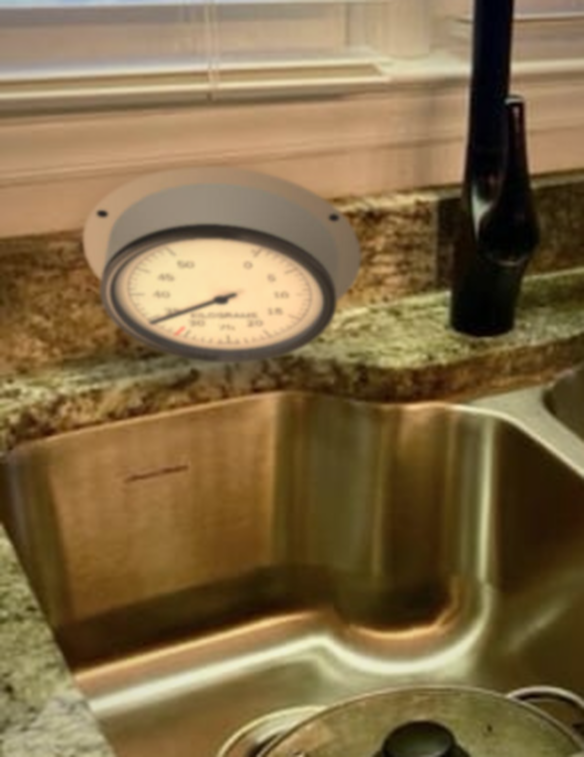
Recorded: value=35 unit=kg
